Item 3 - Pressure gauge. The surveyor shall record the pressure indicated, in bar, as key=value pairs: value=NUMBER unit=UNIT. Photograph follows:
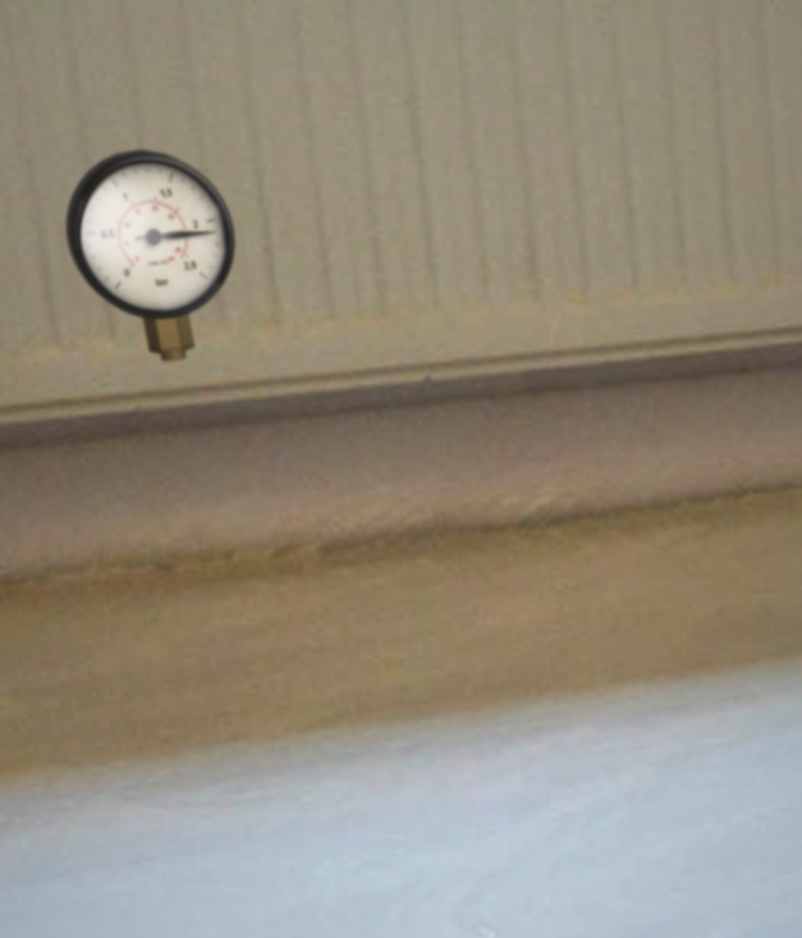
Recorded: value=2.1 unit=bar
